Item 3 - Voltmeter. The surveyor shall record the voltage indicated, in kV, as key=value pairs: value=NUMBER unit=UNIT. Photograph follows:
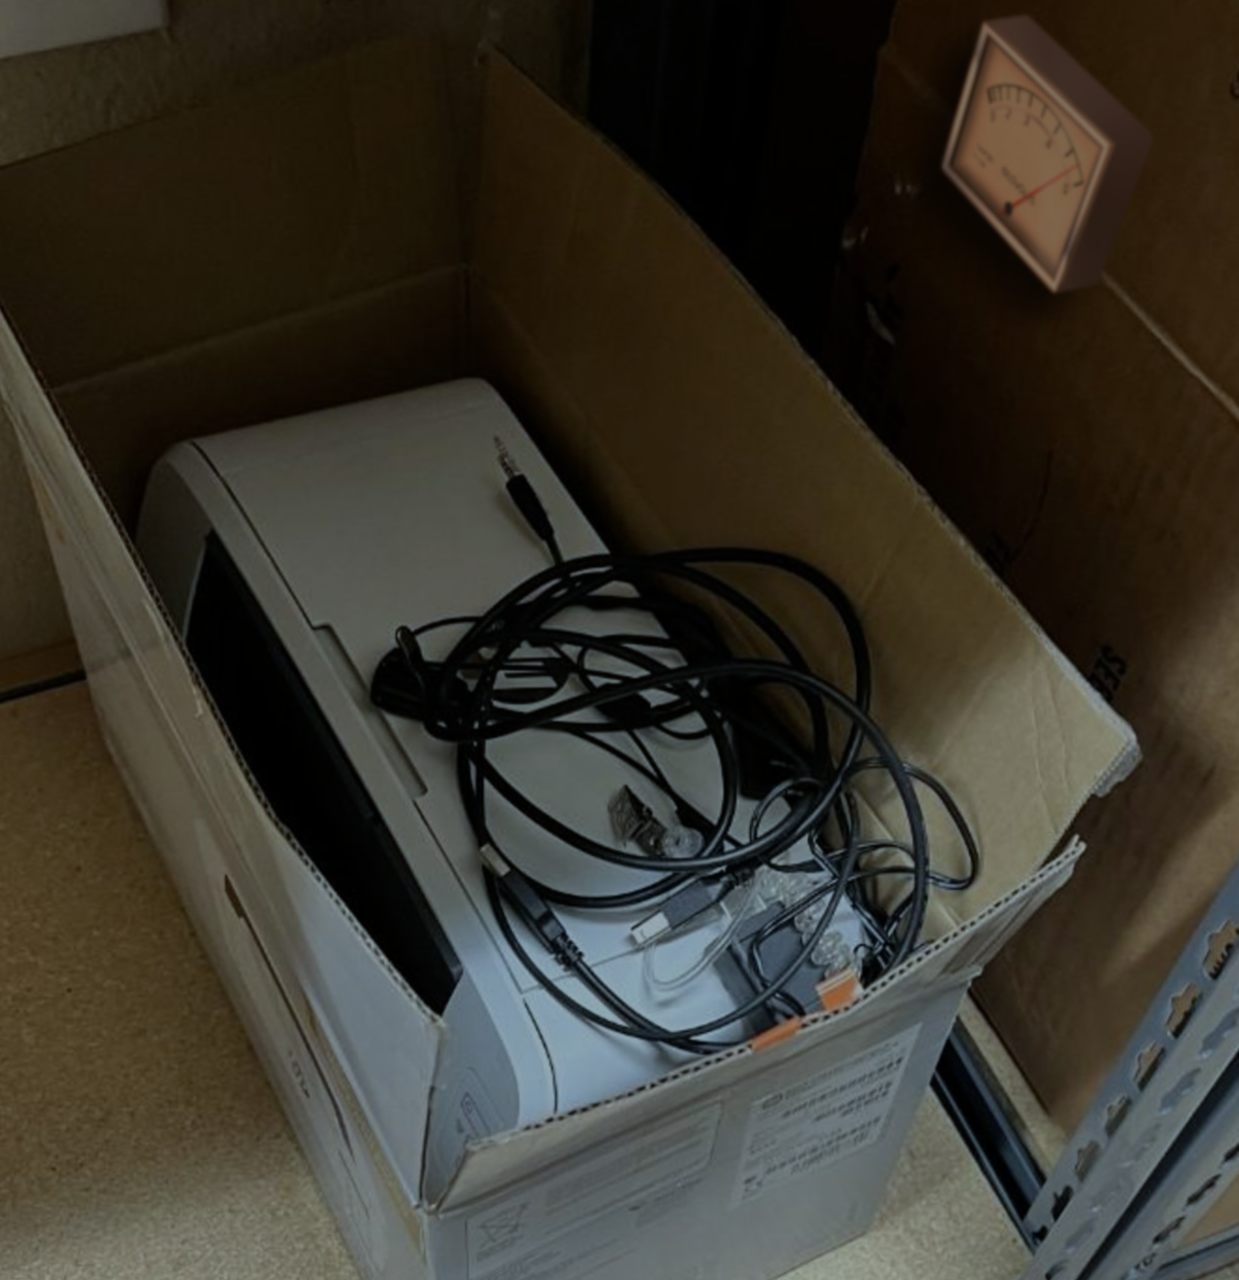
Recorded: value=4.75 unit=kV
